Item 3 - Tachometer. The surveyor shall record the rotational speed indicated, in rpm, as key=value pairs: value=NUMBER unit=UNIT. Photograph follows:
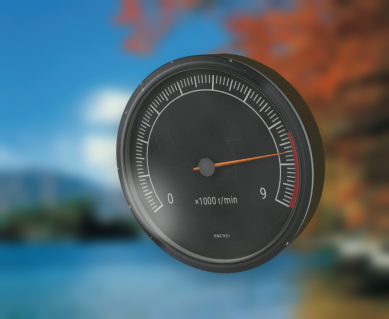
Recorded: value=7700 unit=rpm
